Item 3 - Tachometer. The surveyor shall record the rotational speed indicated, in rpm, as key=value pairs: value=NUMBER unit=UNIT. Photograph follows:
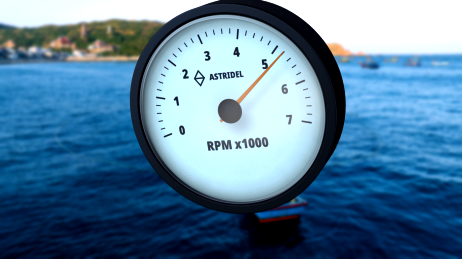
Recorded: value=5200 unit=rpm
